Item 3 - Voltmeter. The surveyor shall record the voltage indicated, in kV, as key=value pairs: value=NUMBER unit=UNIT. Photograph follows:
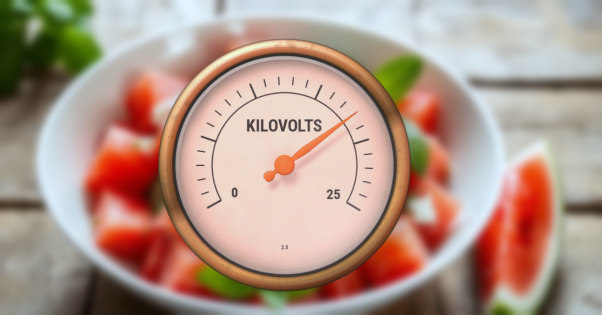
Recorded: value=18 unit=kV
